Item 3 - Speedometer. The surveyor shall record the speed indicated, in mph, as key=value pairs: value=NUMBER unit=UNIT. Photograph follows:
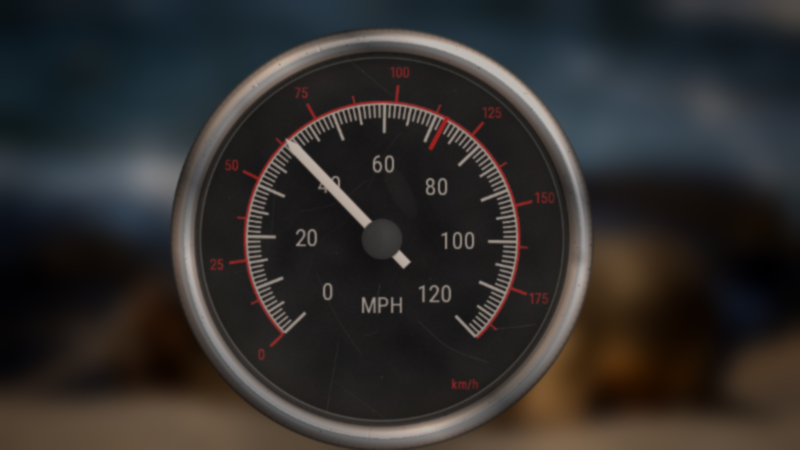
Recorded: value=40 unit=mph
